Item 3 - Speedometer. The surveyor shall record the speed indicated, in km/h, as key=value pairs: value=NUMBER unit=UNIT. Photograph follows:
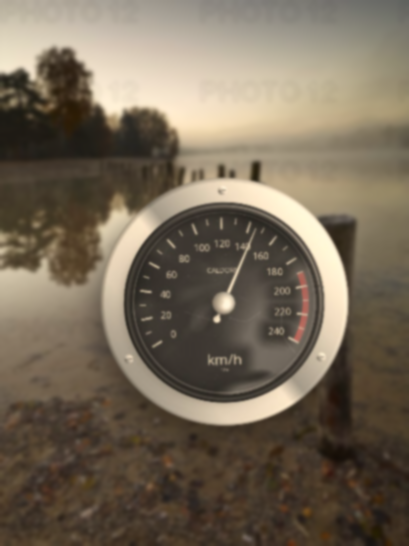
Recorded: value=145 unit=km/h
